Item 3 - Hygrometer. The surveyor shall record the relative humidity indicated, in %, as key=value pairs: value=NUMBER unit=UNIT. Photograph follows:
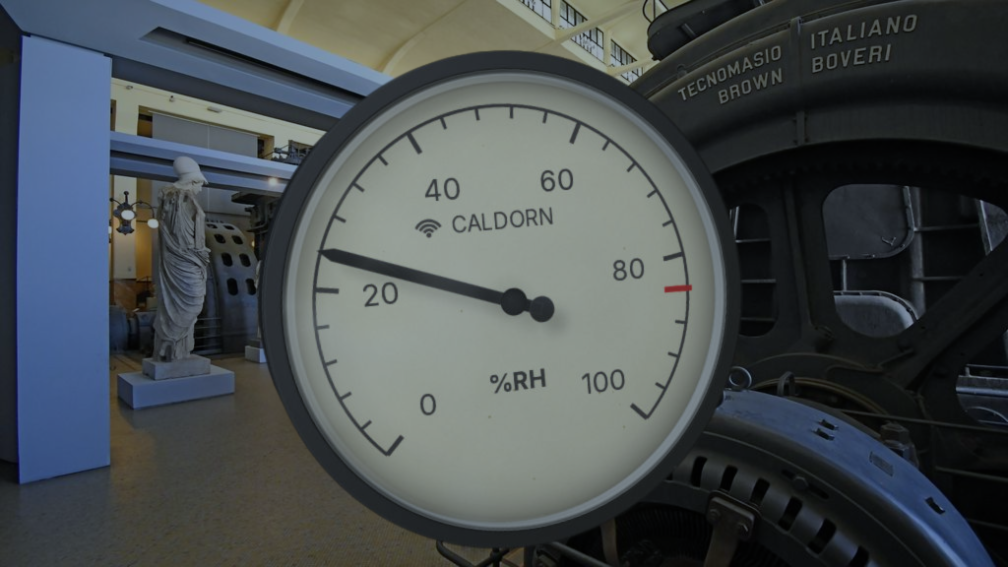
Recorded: value=24 unit=%
